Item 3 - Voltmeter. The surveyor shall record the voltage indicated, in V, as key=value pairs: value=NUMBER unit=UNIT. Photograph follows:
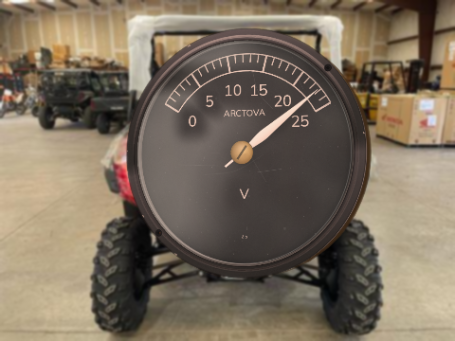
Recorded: value=23 unit=V
